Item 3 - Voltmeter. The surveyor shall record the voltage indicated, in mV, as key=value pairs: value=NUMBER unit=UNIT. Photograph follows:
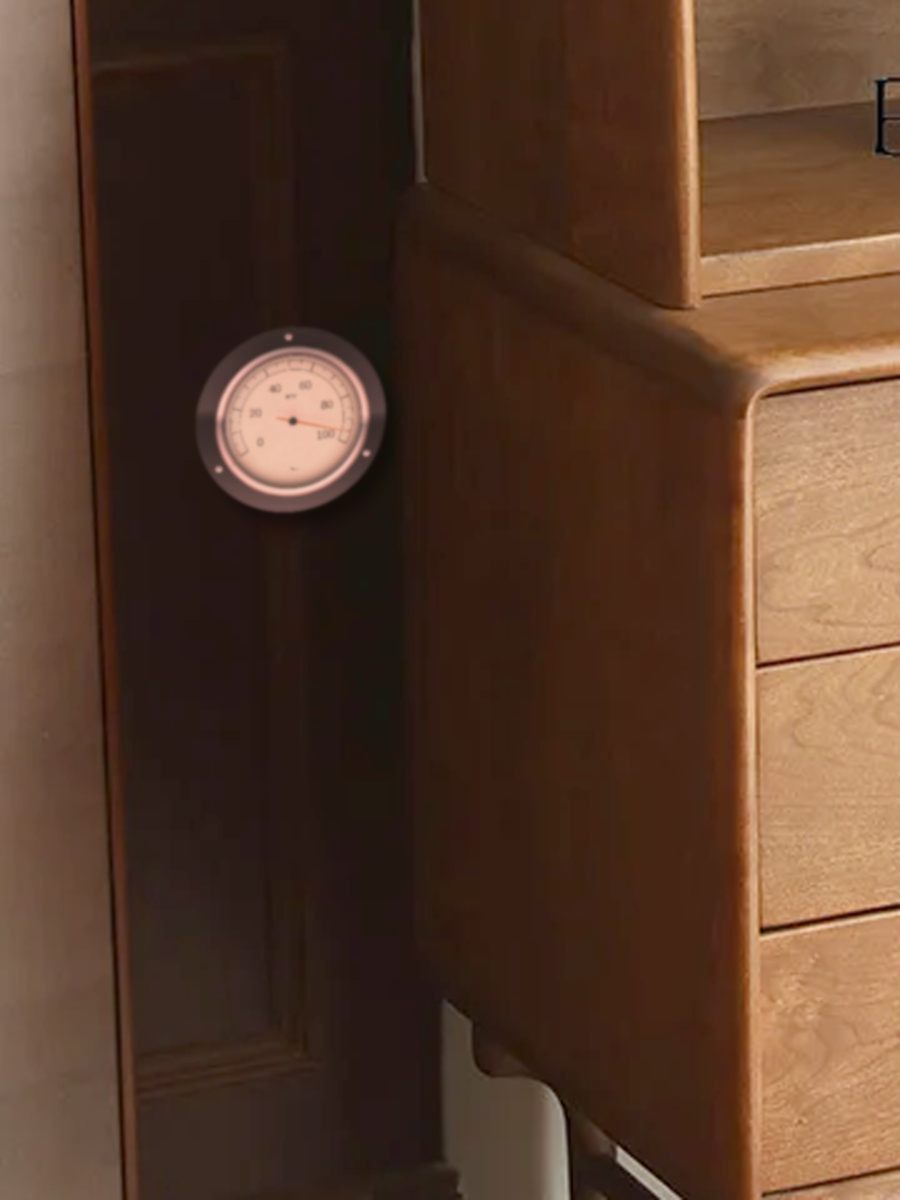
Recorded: value=95 unit=mV
